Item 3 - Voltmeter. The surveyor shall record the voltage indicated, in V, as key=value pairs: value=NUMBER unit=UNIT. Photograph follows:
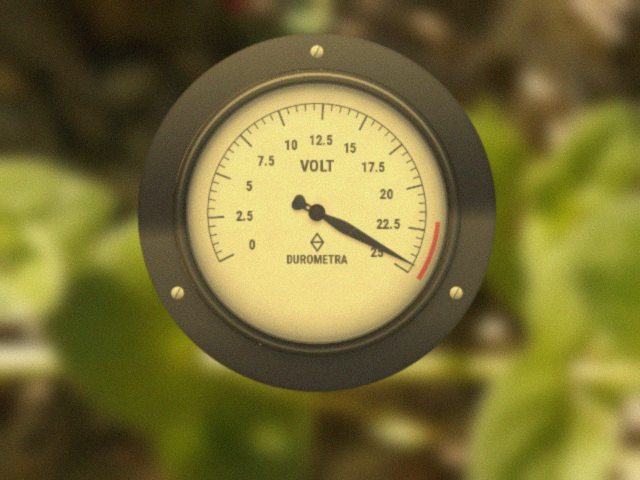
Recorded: value=24.5 unit=V
